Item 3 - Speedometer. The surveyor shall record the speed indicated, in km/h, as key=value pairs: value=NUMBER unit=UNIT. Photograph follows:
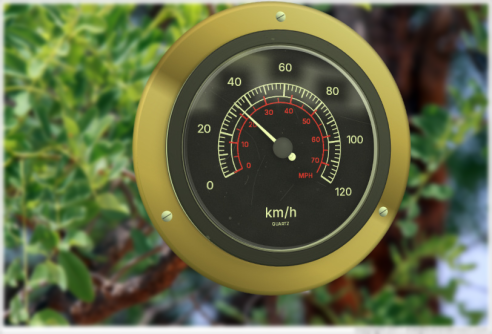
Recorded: value=34 unit=km/h
